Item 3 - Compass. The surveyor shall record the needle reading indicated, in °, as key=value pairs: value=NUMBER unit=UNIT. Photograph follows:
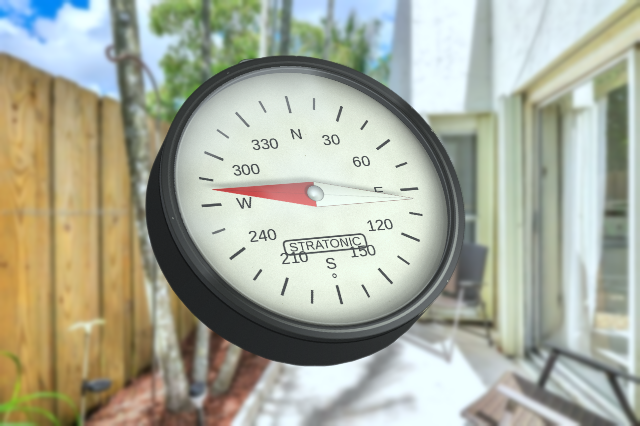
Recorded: value=277.5 unit=°
